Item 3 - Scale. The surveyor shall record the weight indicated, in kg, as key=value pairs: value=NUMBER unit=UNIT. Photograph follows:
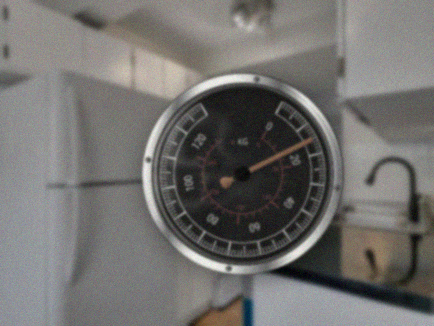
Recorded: value=15 unit=kg
